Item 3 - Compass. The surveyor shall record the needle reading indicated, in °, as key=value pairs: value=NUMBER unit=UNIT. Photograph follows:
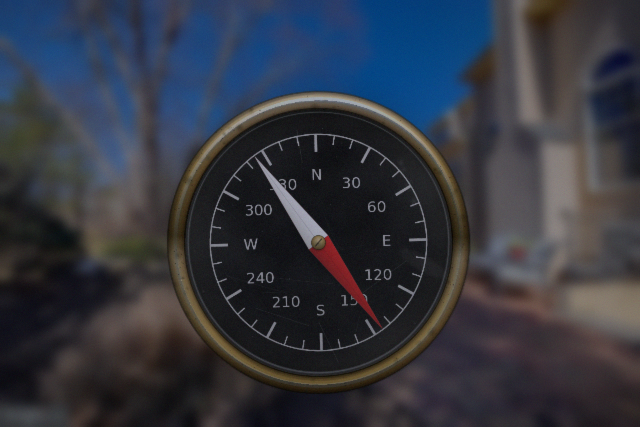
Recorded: value=145 unit=°
